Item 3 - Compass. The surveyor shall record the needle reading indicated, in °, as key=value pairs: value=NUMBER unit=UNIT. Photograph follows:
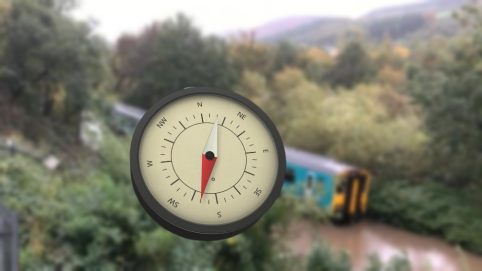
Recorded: value=200 unit=°
